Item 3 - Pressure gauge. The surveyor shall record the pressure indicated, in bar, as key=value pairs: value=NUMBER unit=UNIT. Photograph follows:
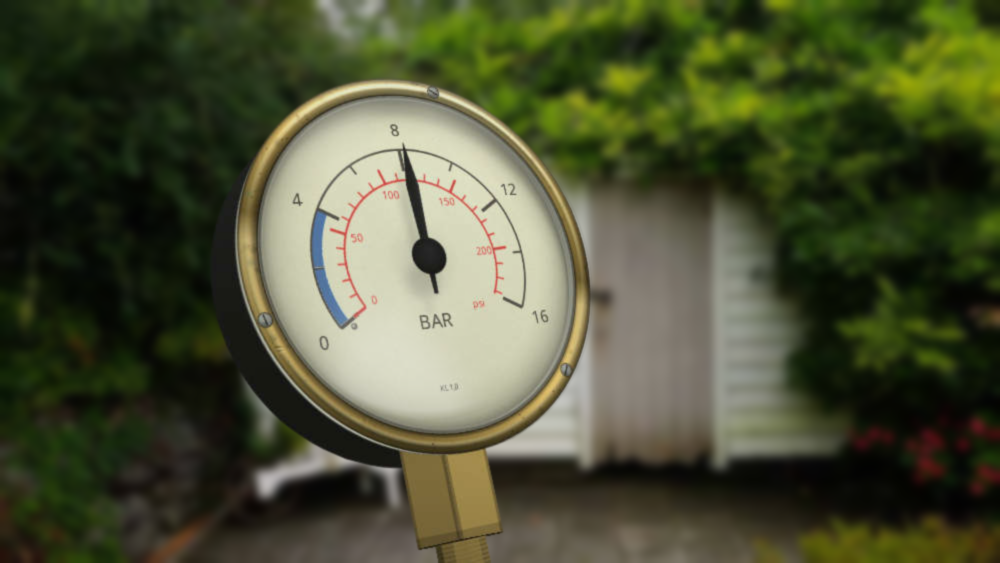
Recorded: value=8 unit=bar
